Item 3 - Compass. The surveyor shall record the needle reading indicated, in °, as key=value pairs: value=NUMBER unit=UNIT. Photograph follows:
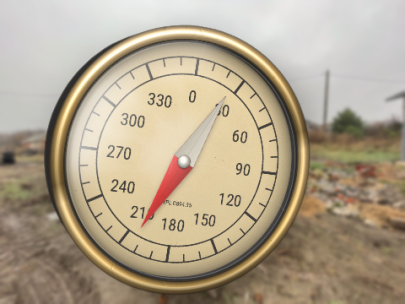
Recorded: value=205 unit=°
